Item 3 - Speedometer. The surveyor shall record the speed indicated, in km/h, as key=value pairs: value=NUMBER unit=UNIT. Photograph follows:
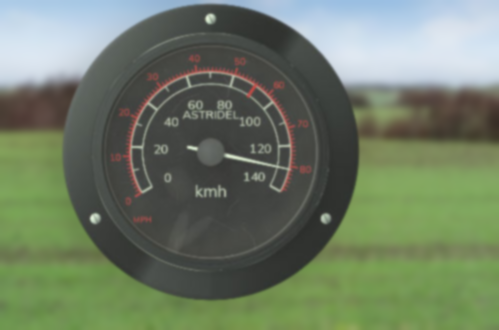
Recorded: value=130 unit=km/h
